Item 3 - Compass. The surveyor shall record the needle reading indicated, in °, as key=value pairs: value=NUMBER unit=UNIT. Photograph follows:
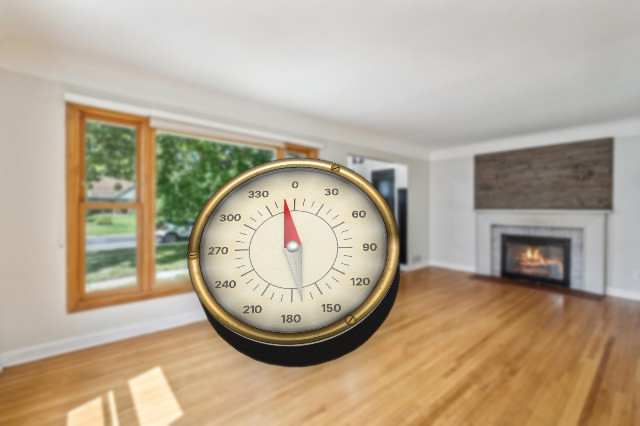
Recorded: value=350 unit=°
